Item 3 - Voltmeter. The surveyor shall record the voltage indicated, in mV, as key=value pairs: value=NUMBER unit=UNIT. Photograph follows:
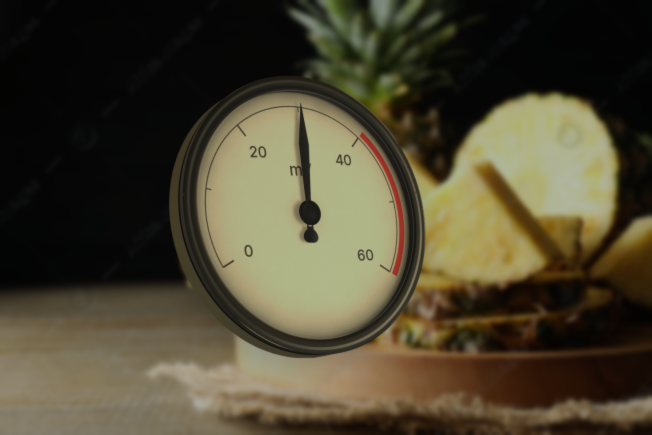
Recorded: value=30 unit=mV
